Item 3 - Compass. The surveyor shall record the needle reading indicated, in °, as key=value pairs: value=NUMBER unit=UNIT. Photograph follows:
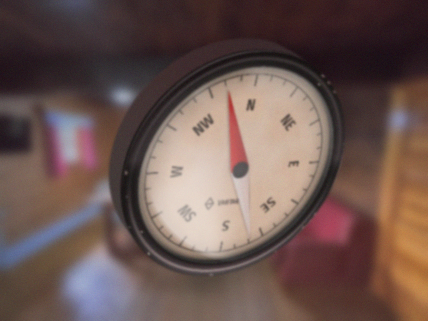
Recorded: value=340 unit=°
